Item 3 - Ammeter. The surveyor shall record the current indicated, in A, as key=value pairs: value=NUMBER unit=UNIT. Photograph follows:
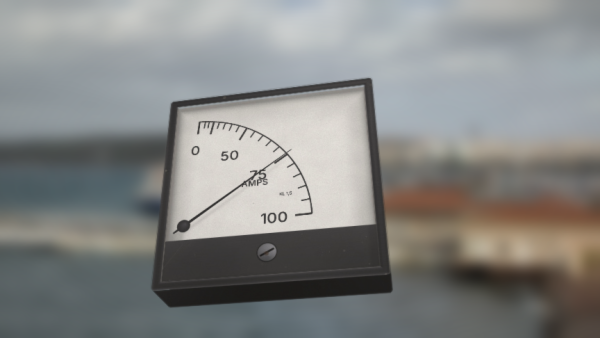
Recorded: value=75 unit=A
